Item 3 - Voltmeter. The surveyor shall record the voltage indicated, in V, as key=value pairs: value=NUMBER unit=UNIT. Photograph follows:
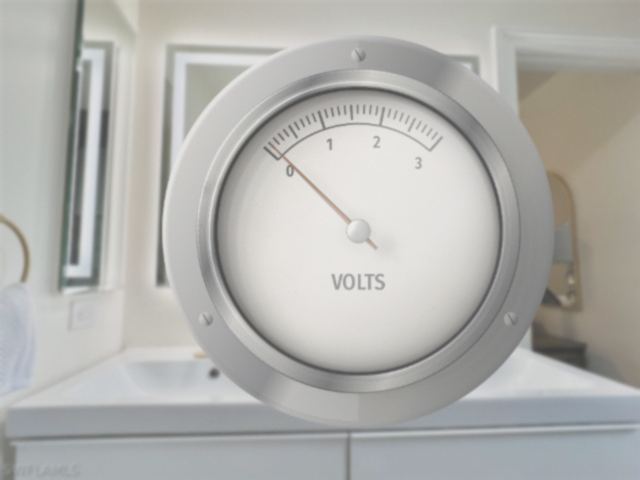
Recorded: value=0.1 unit=V
